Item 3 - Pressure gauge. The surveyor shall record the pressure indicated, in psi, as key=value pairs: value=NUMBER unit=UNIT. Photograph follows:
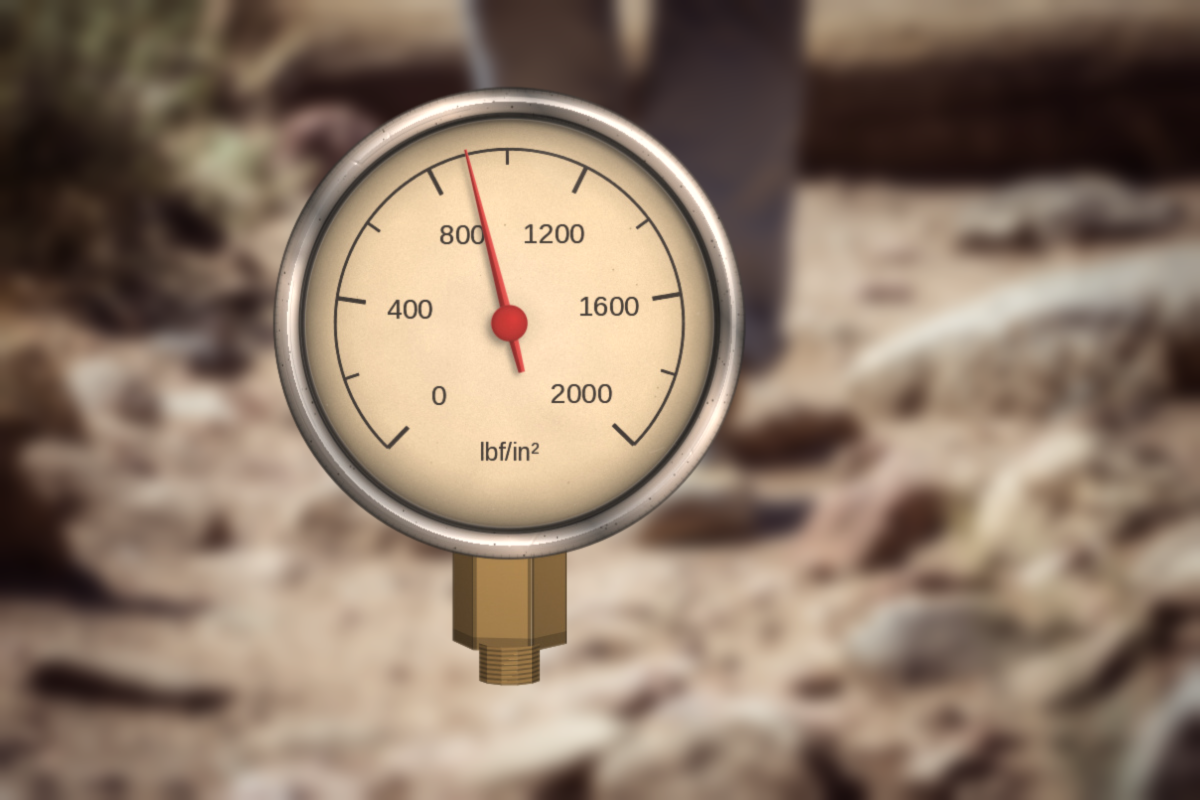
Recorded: value=900 unit=psi
